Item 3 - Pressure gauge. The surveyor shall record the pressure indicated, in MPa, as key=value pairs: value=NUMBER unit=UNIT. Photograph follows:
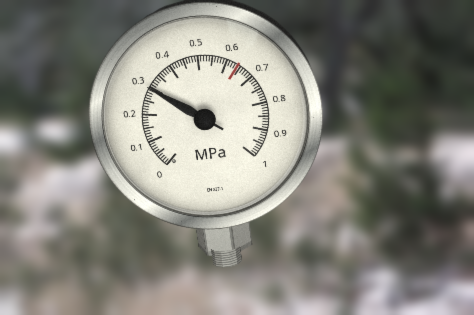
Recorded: value=0.3 unit=MPa
